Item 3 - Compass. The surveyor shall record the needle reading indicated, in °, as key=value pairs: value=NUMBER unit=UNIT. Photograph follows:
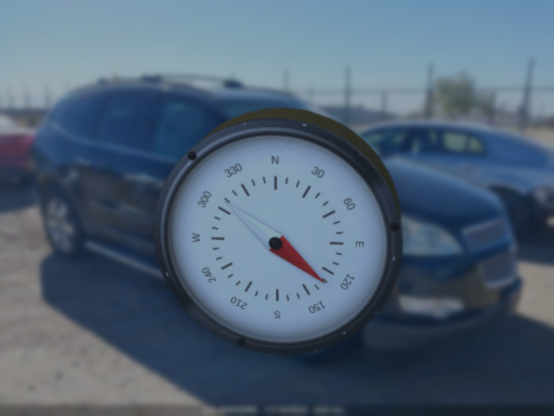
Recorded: value=130 unit=°
